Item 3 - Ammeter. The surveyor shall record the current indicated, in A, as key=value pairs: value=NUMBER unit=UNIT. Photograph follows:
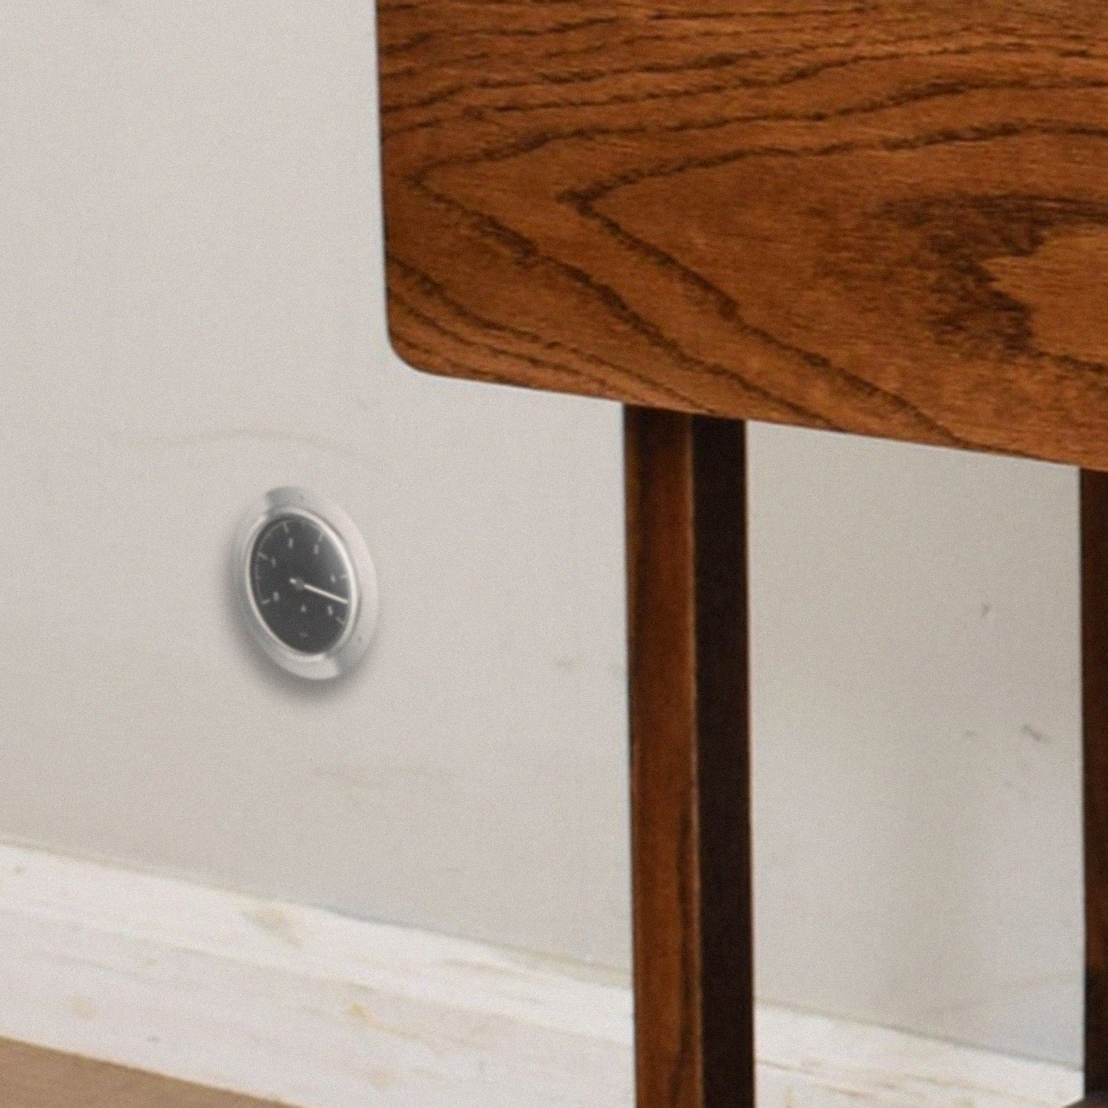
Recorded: value=4.5 unit=A
